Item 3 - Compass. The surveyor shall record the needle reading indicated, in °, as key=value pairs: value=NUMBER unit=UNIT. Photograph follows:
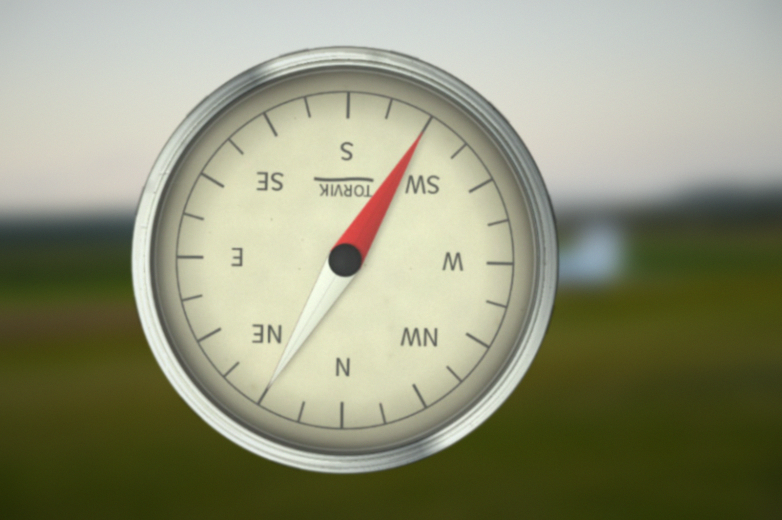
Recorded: value=210 unit=°
